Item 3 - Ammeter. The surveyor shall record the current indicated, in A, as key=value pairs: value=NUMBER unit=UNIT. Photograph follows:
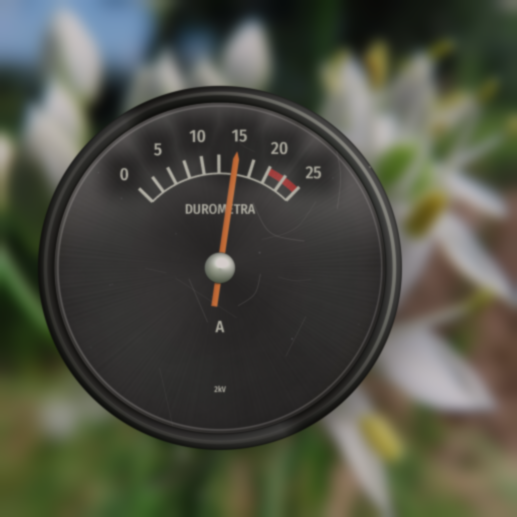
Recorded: value=15 unit=A
